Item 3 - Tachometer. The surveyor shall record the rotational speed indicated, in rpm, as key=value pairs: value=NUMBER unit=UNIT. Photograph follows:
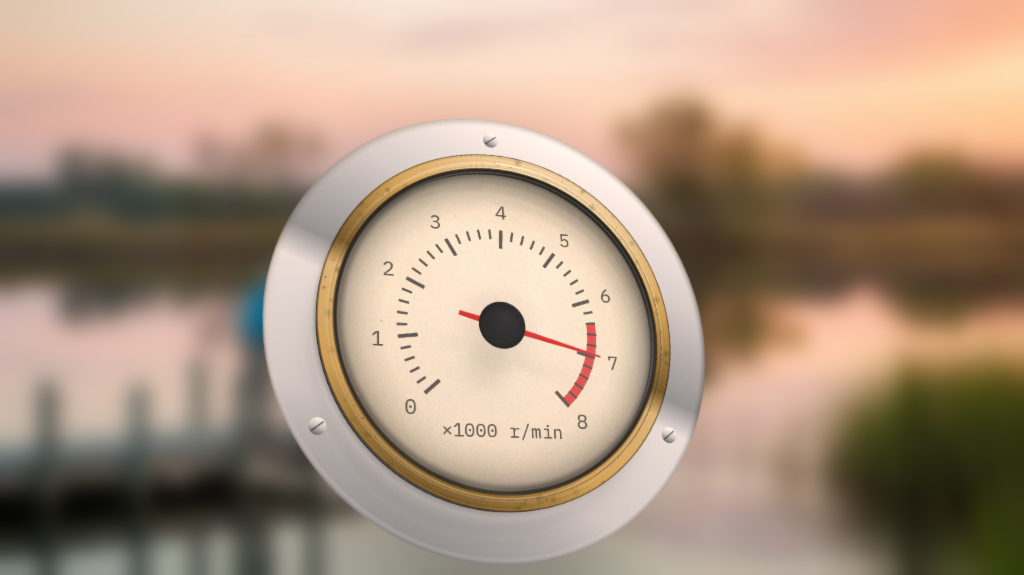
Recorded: value=7000 unit=rpm
